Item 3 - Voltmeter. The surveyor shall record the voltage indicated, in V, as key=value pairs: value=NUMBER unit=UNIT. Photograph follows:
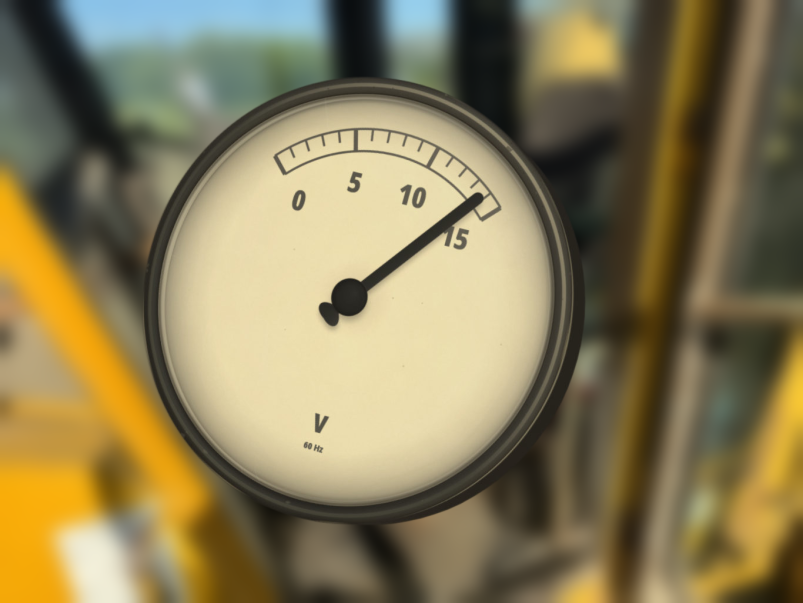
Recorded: value=14 unit=V
